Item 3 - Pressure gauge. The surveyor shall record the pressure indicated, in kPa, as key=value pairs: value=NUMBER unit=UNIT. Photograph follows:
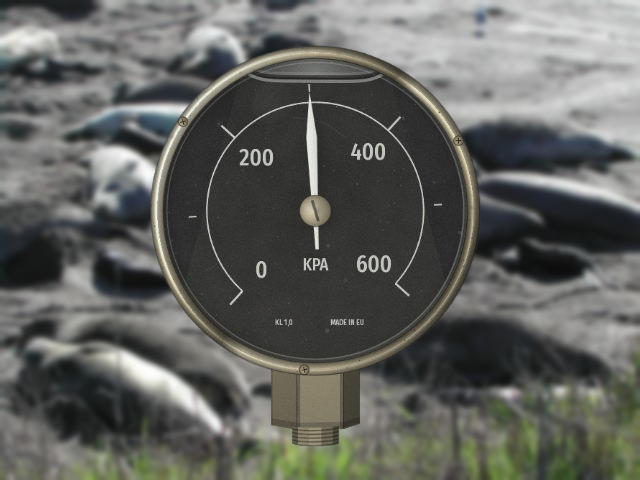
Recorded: value=300 unit=kPa
